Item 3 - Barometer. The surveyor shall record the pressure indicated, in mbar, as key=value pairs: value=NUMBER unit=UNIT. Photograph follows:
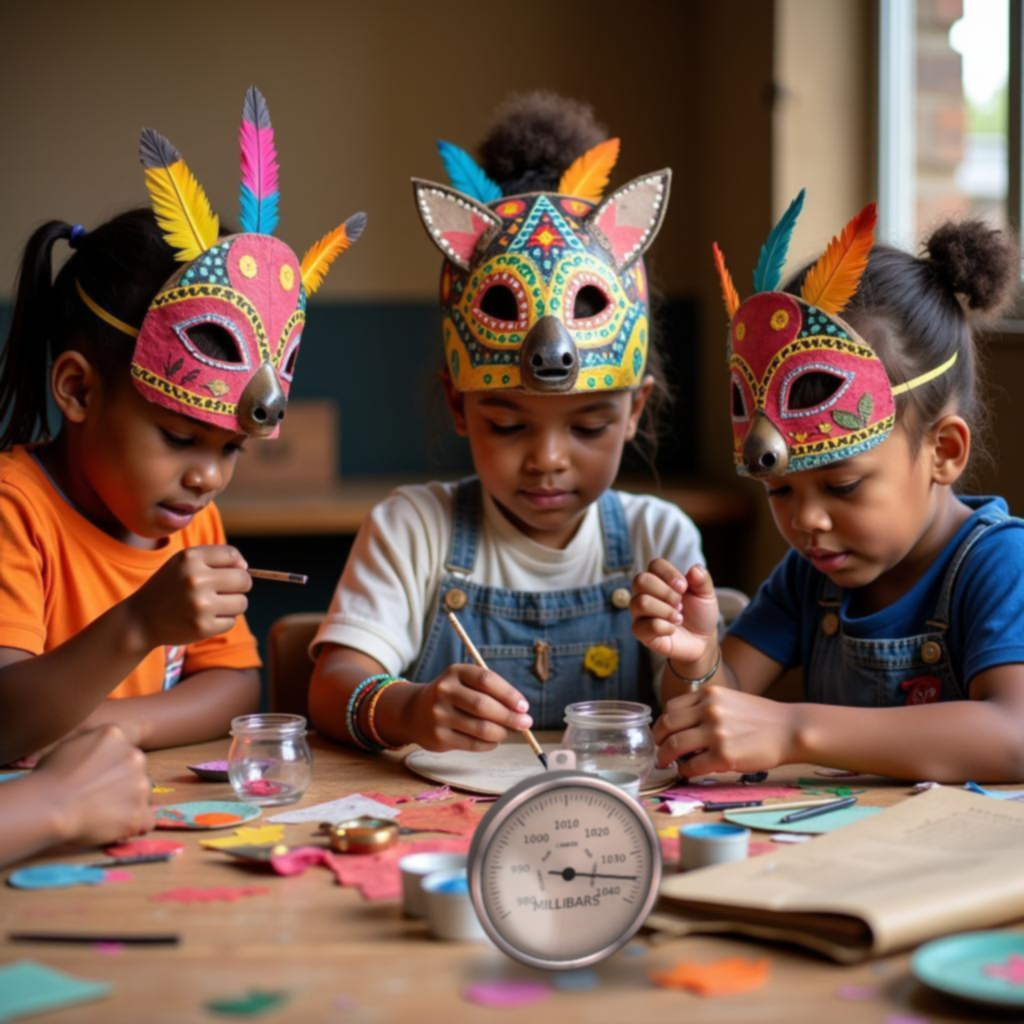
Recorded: value=1035 unit=mbar
